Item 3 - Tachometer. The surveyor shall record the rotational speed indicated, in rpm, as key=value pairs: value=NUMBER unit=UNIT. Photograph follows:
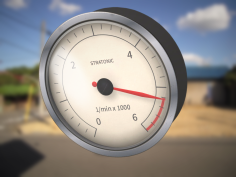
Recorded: value=5200 unit=rpm
